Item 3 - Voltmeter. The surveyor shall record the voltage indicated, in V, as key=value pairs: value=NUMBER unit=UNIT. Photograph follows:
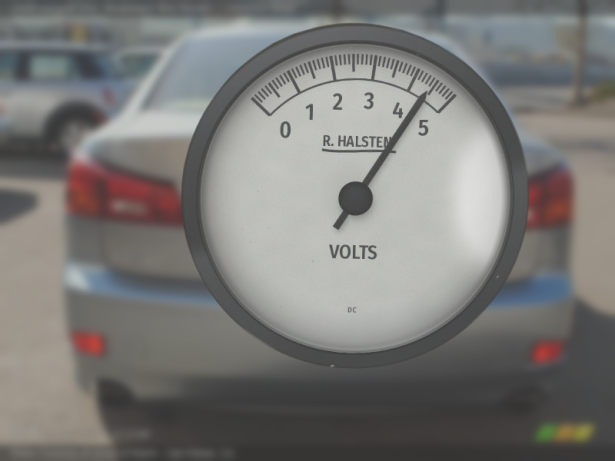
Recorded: value=4.4 unit=V
